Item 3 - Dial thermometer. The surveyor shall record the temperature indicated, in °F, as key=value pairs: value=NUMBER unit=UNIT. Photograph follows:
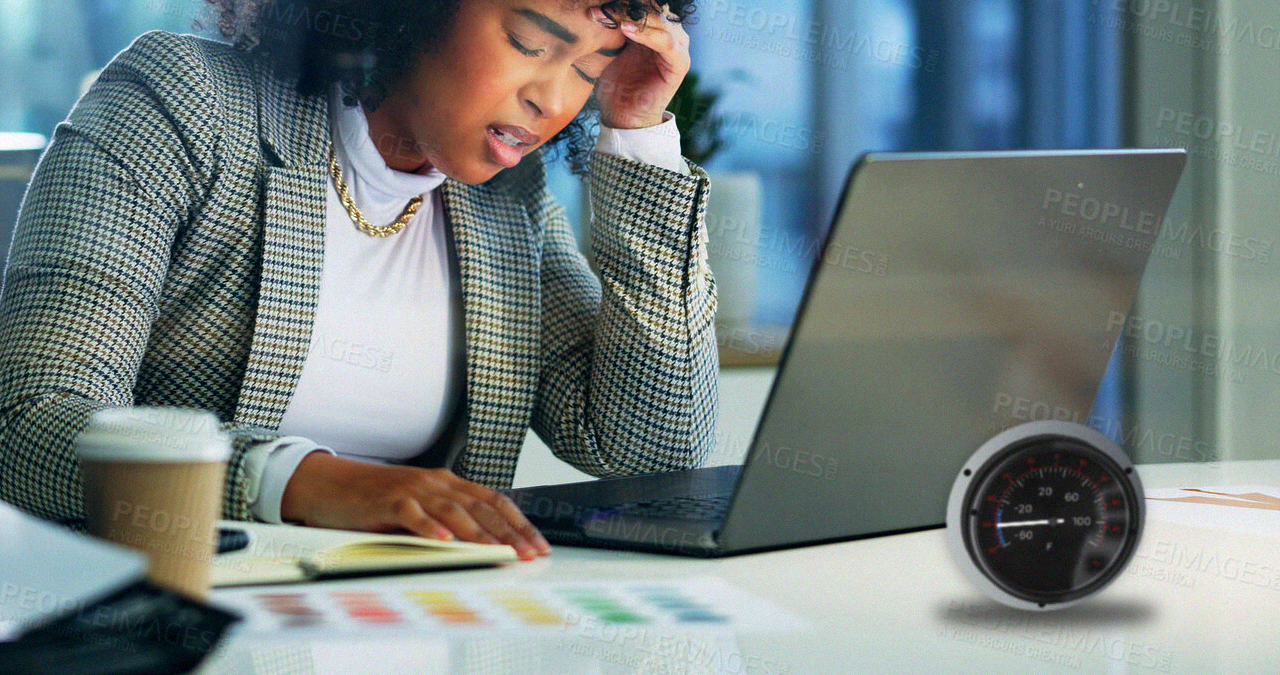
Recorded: value=-40 unit=°F
